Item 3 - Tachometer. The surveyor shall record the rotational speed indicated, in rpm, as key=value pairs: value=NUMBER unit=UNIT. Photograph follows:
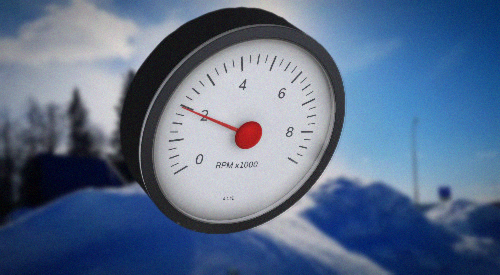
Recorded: value=2000 unit=rpm
